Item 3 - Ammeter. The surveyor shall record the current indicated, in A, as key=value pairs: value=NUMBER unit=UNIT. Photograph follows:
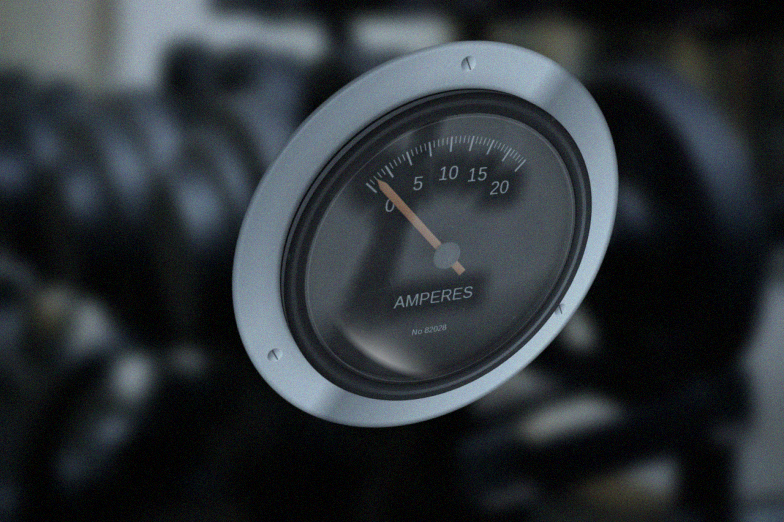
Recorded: value=1 unit=A
